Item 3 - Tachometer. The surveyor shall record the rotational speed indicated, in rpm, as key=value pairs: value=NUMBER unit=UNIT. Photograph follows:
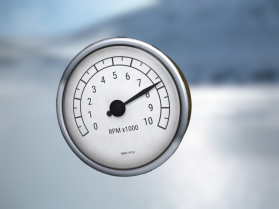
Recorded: value=7750 unit=rpm
